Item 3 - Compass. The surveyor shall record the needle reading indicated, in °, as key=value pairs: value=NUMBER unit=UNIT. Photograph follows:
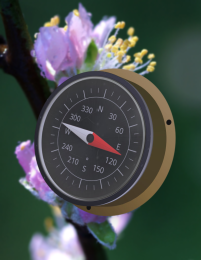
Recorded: value=100 unit=°
